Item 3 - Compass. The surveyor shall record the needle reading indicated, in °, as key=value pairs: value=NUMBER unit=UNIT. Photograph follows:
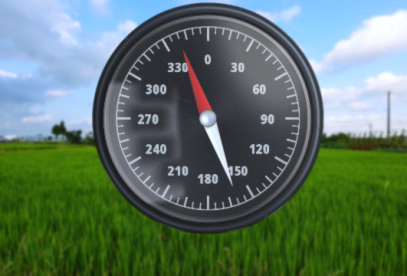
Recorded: value=340 unit=°
